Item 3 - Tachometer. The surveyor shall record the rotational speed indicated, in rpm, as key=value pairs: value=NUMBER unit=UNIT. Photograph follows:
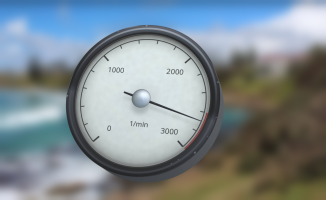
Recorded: value=2700 unit=rpm
